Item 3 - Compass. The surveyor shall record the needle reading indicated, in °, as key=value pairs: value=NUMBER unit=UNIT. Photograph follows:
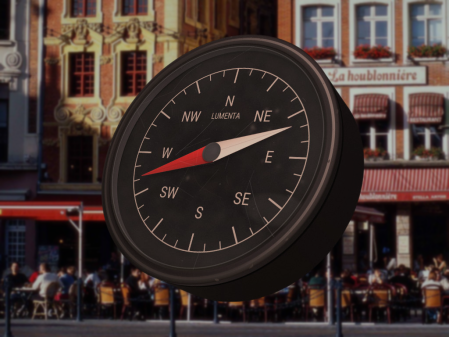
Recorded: value=250 unit=°
